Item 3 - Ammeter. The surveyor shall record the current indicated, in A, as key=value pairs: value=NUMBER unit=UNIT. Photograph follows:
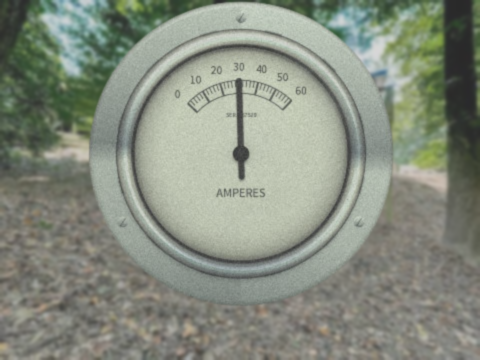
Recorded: value=30 unit=A
